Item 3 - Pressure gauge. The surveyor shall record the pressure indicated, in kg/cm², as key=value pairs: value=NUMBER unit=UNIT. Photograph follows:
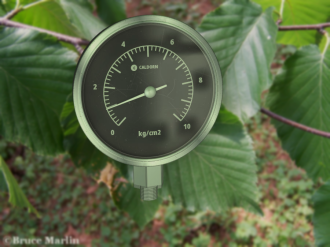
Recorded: value=1 unit=kg/cm²
